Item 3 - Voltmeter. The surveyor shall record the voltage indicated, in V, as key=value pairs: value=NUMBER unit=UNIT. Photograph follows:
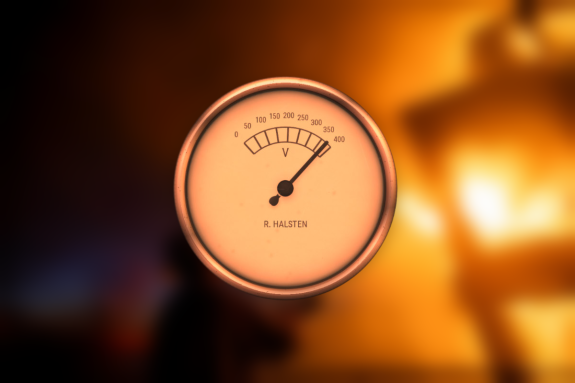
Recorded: value=375 unit=V
